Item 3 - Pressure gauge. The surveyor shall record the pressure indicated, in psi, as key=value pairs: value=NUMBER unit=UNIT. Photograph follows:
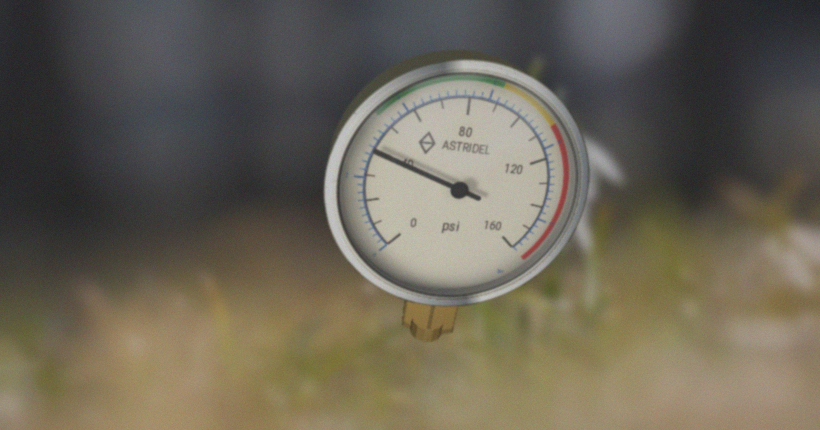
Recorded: value=40 unit=psi
